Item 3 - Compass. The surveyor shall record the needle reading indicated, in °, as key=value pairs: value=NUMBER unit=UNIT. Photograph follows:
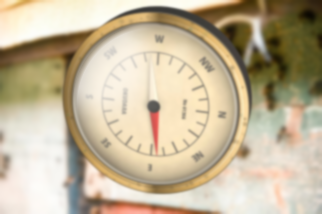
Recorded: value=82.5 unit=°
